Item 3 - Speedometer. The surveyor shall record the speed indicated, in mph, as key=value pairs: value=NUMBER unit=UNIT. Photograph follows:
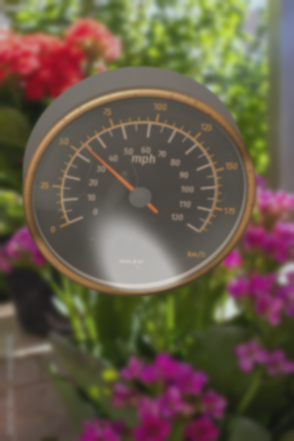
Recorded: value=35 unit=mph
